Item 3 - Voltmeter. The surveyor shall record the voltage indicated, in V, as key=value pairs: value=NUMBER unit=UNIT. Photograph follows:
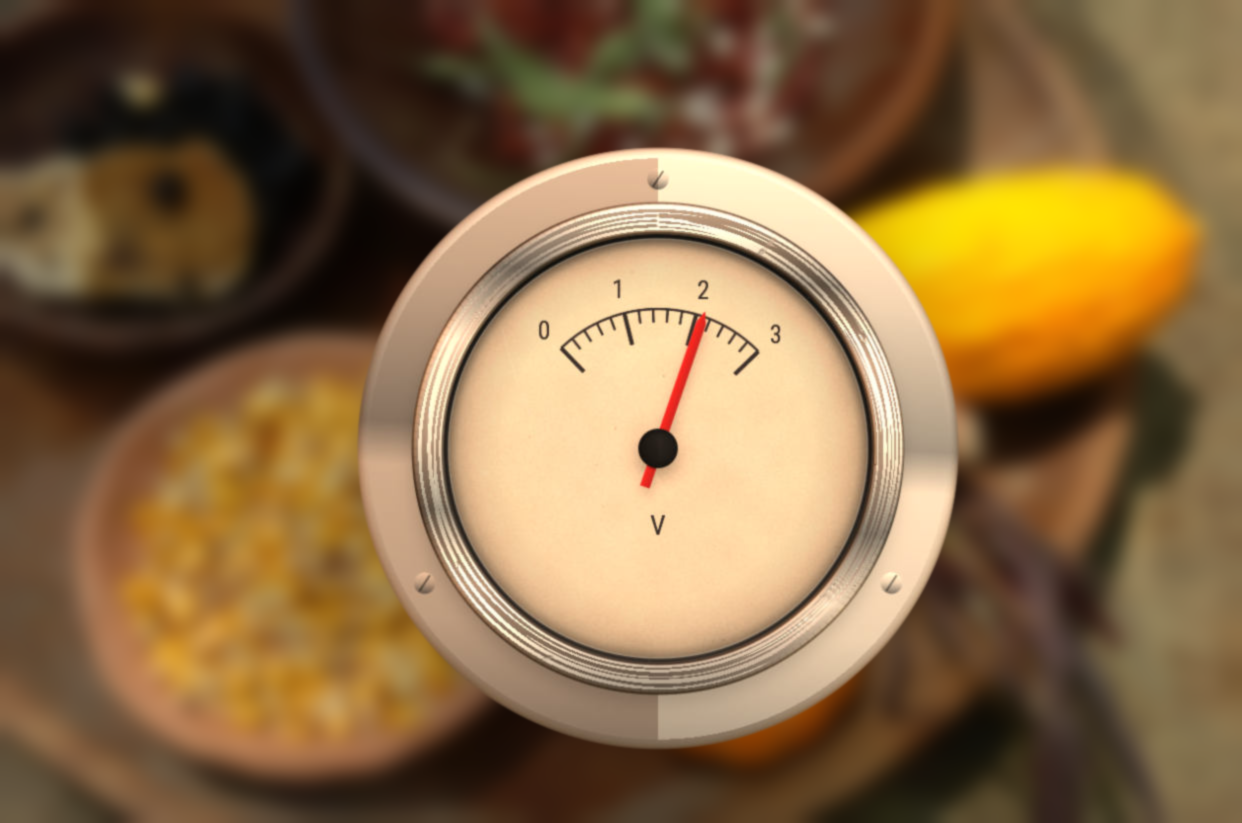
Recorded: value=2.1 unit=V
